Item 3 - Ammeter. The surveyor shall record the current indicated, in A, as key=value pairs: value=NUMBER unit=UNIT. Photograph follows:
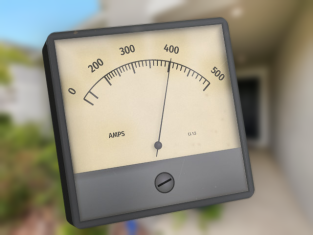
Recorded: value=400 unit=A
